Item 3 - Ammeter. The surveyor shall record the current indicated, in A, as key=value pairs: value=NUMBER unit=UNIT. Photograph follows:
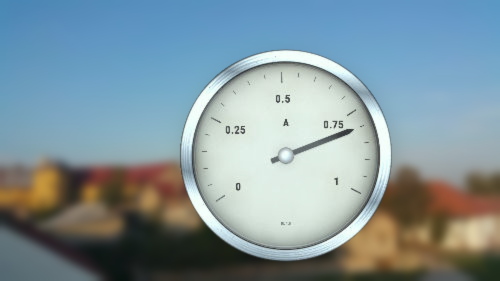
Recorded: value=0.8 unit=A
